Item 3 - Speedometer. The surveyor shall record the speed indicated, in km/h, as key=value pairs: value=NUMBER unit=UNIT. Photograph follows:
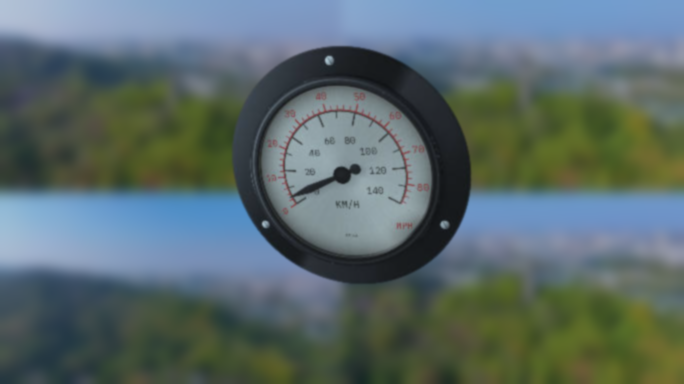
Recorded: value=5 unit=km/h
